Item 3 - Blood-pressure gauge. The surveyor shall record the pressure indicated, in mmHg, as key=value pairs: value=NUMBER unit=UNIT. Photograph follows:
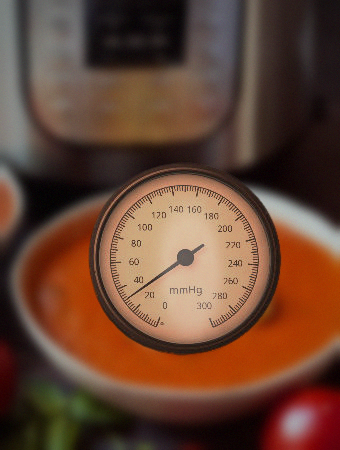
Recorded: value=30 unit=mmHg
